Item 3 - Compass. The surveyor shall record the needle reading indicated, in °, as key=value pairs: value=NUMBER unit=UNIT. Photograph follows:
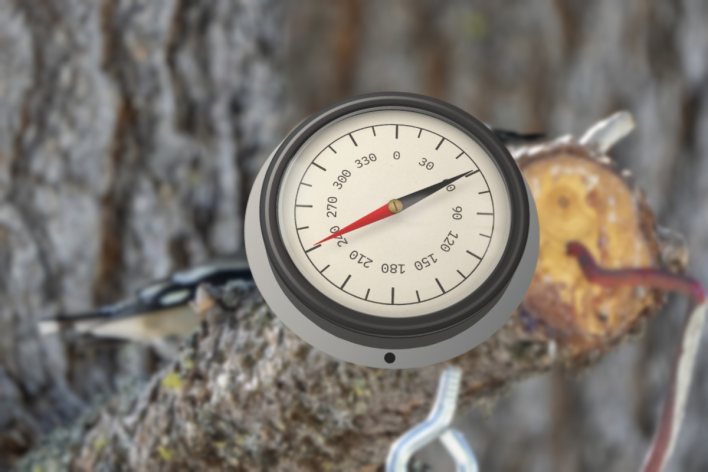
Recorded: value=240 unit=°
